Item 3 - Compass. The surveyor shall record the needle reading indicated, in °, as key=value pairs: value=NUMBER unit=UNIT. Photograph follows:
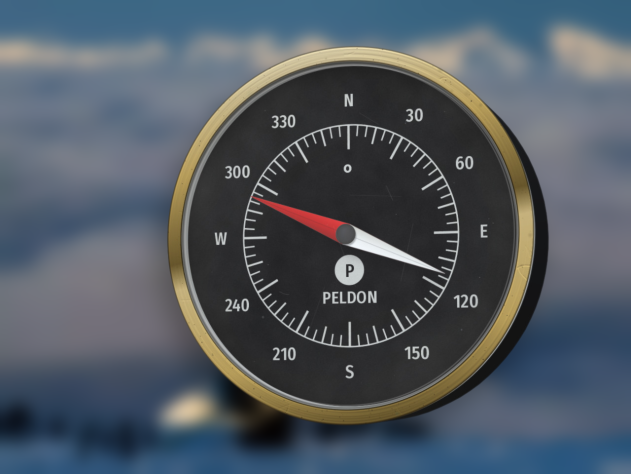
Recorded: value=292.5 unit=°
